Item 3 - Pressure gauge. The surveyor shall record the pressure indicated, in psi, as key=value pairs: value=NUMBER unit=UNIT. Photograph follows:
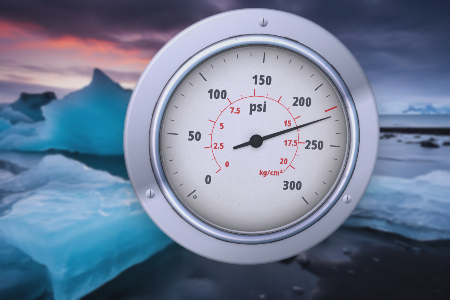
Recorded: value=225 unit=psi
